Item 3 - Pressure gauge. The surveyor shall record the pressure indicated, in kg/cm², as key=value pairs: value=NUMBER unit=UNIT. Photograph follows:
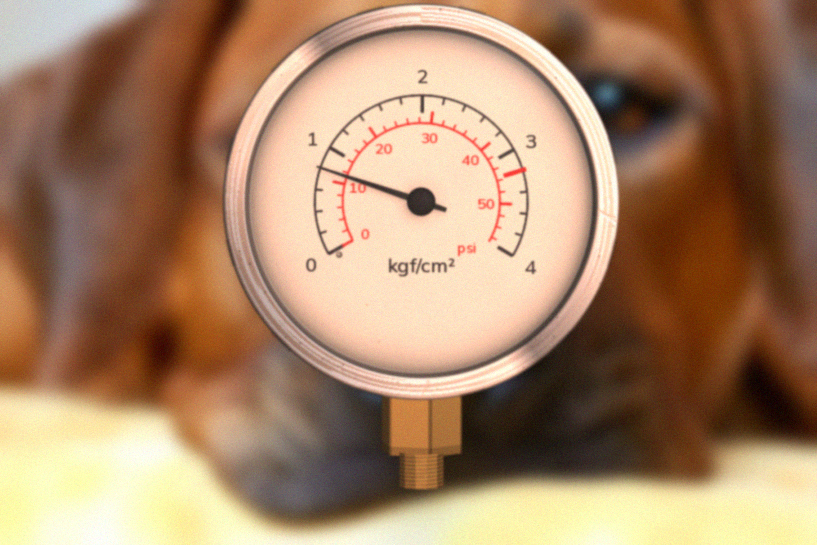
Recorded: value=0.8 unit=kg/cm²
